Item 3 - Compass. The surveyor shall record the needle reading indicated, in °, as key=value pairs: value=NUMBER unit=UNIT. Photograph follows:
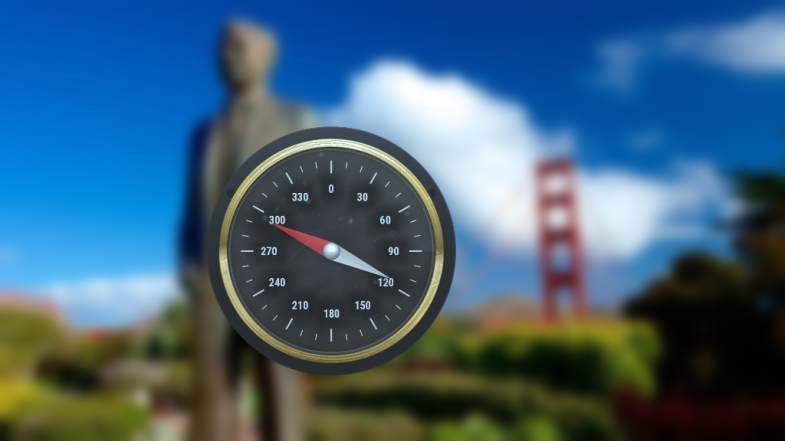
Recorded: value=295 unit=°
